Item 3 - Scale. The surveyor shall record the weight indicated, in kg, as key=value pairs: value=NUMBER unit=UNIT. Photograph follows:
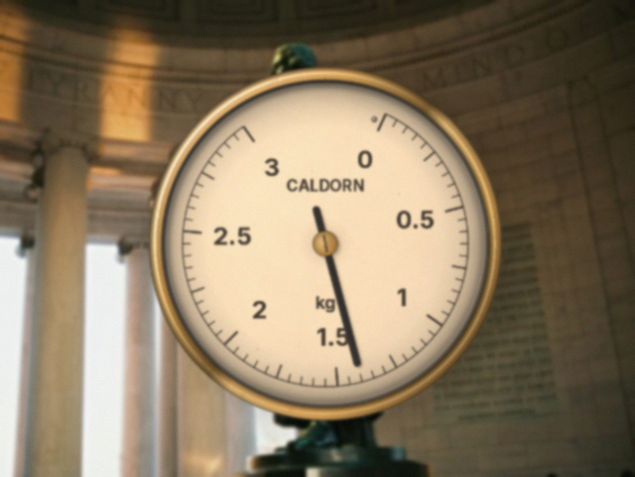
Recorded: value=1.4 unit=kg
